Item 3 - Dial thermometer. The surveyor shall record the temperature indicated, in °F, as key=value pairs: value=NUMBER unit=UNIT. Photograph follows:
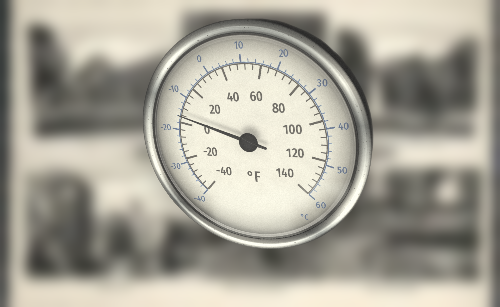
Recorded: value=4 unit=°F
